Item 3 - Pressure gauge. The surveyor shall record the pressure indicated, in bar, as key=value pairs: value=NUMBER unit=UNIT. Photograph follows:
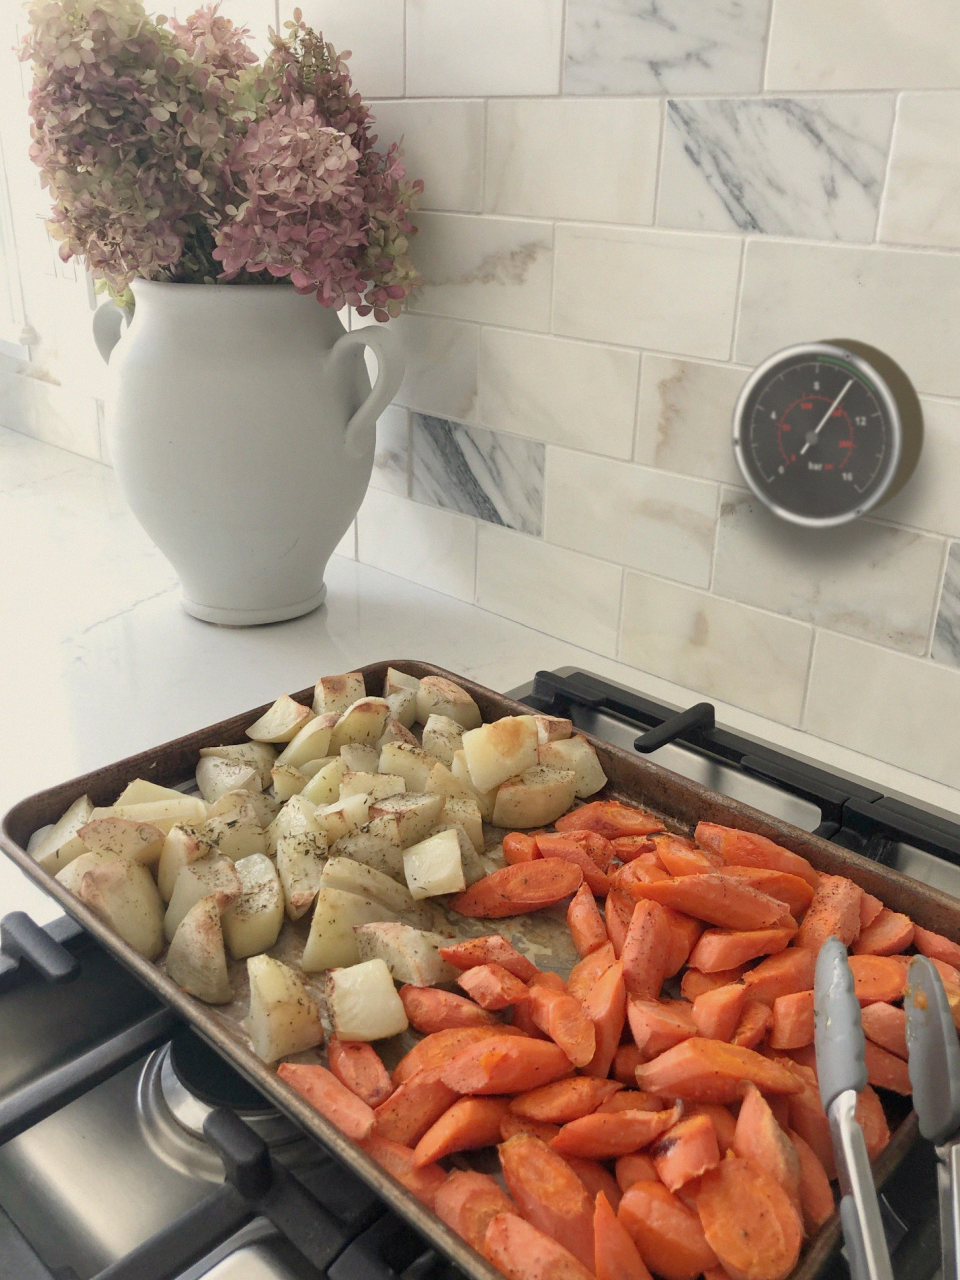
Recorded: value=10 unit=bar
